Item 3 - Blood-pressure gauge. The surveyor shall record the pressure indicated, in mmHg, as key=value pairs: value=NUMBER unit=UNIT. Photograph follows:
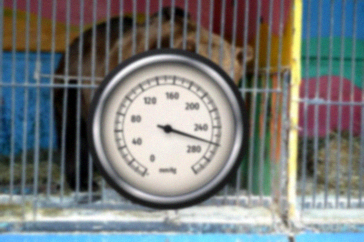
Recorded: value=260 unit=mmHg
